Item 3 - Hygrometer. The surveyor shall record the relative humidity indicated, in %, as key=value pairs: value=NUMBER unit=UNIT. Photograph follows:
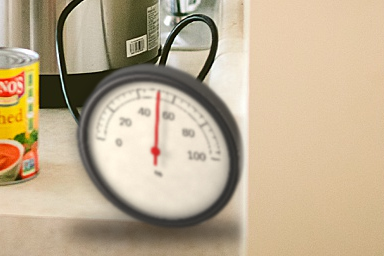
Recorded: value=52 unit=%
